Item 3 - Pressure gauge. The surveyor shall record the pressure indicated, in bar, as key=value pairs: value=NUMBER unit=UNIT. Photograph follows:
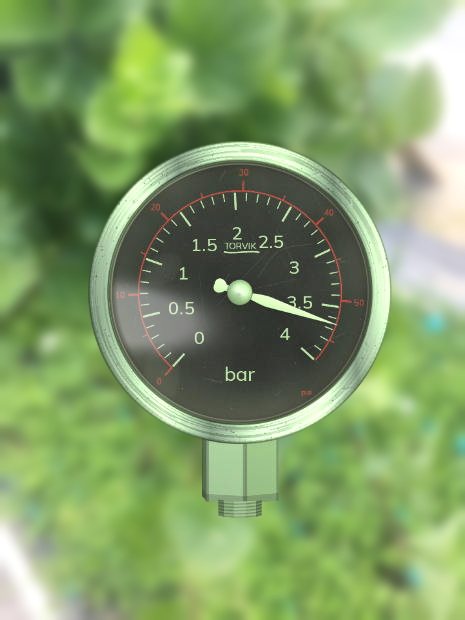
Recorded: value=3.65 unit=bar
